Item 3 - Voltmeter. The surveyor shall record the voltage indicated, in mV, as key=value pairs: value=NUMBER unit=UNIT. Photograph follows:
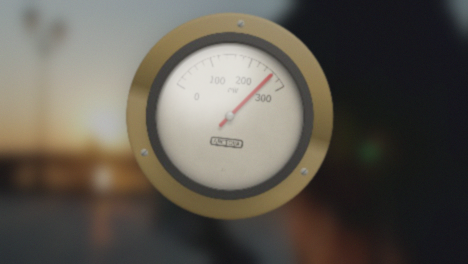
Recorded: value=260 unit=mV
